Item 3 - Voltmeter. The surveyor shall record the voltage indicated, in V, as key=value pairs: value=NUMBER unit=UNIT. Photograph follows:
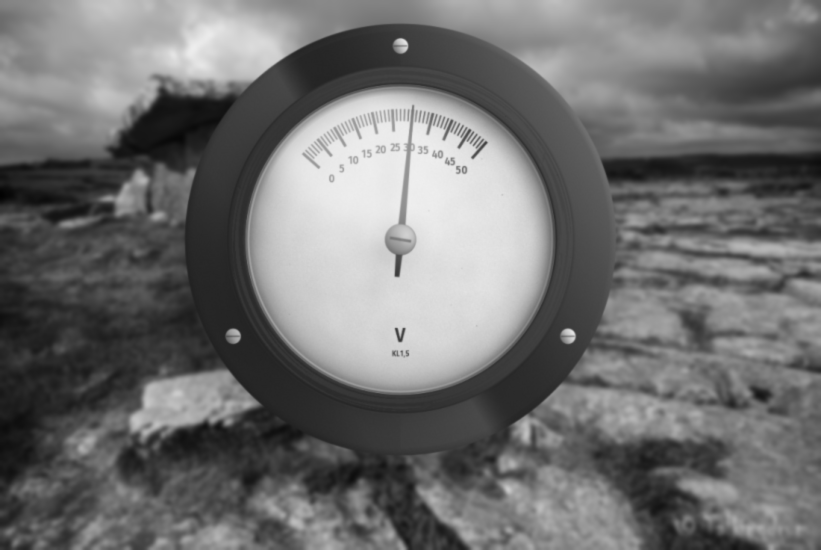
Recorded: value=30 unit=V
